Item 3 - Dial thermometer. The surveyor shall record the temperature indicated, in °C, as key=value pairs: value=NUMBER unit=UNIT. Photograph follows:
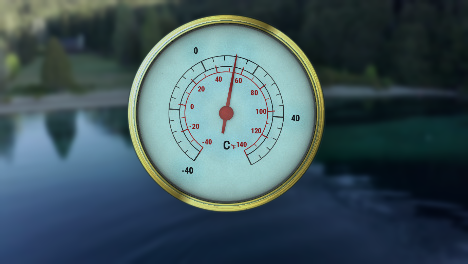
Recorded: value=12 unit=°C
